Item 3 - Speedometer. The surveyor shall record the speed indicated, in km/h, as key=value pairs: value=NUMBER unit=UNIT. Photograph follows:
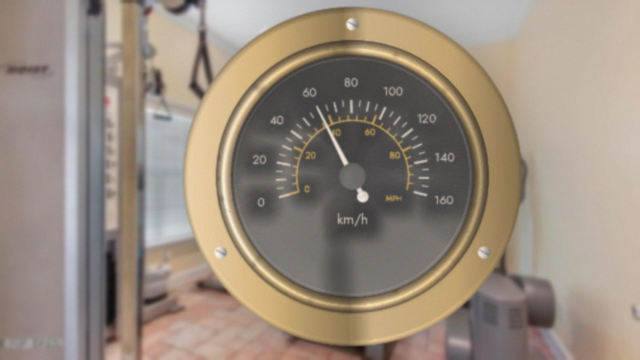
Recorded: value=60 unit=km/h
